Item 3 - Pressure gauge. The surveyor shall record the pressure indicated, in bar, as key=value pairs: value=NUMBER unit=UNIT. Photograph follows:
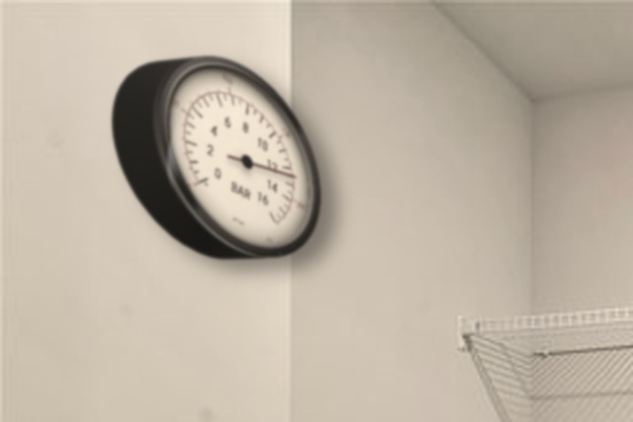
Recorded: value=12.5 unit=bar
